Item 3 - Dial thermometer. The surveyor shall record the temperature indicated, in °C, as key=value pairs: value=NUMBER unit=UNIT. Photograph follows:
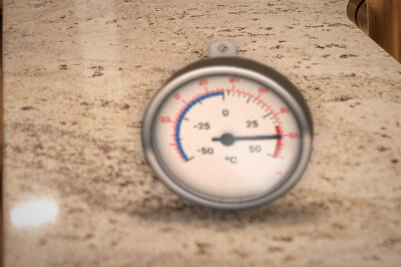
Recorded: value=37.5 unit=°C
